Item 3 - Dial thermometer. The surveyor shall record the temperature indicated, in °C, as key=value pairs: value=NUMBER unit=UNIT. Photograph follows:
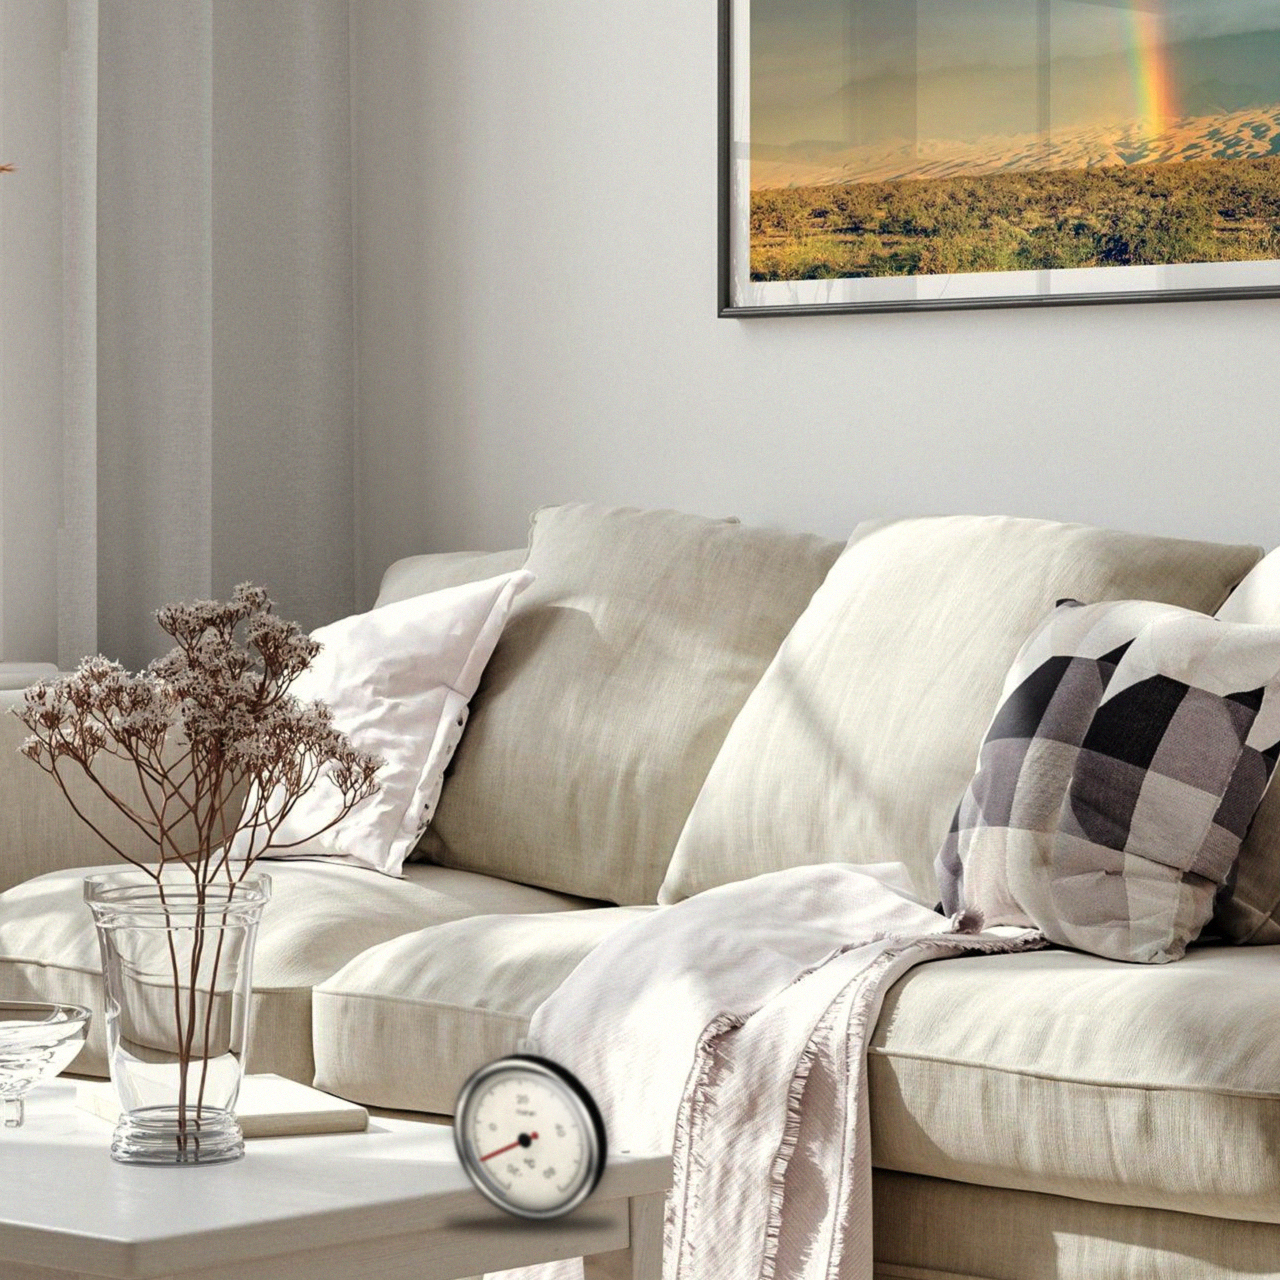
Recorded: value=-10 unit=°C
